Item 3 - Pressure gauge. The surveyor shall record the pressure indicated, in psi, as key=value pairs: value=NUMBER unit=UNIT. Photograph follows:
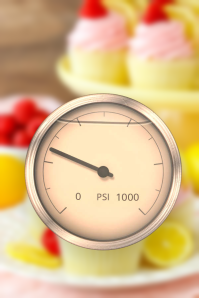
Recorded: value=250 unit=psi
